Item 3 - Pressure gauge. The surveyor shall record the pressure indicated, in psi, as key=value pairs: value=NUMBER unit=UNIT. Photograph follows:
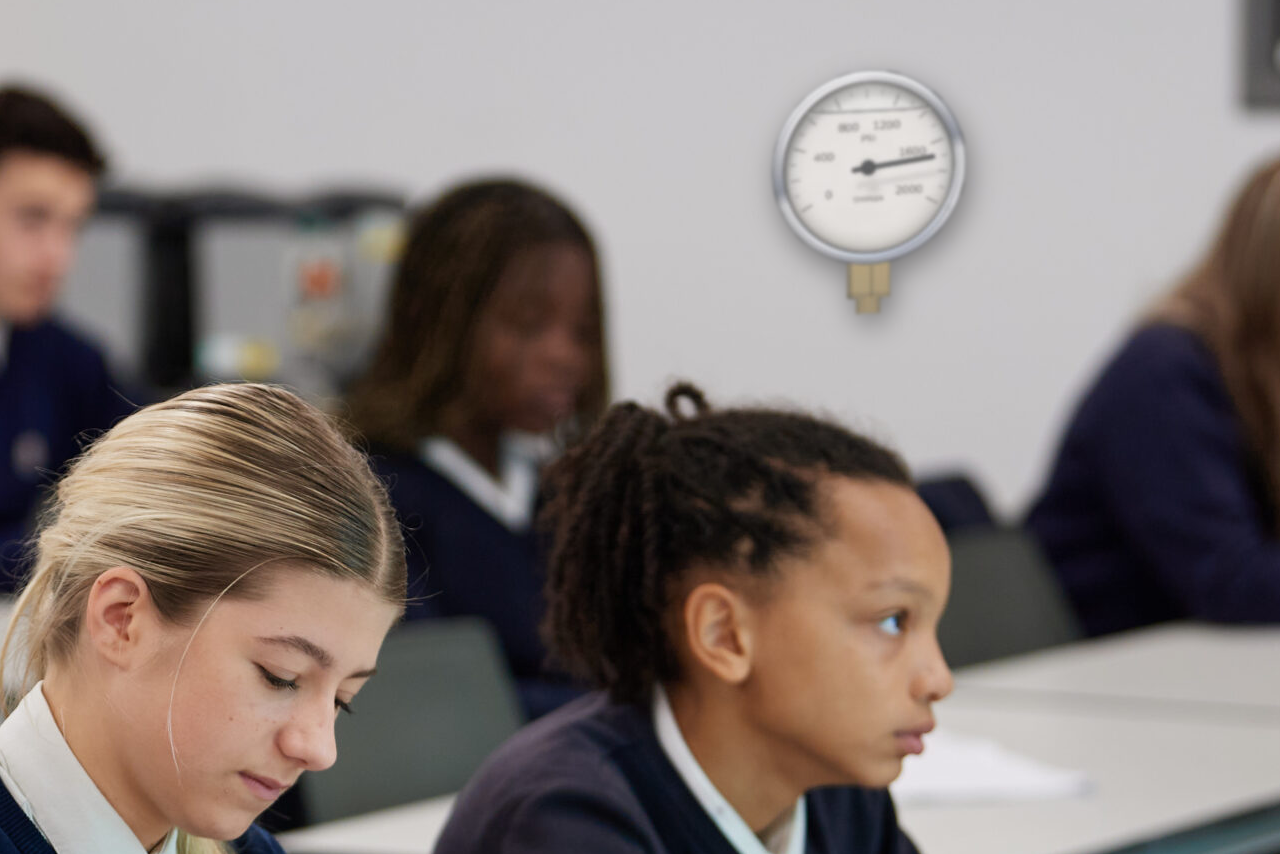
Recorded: value=1700 unit=psi
